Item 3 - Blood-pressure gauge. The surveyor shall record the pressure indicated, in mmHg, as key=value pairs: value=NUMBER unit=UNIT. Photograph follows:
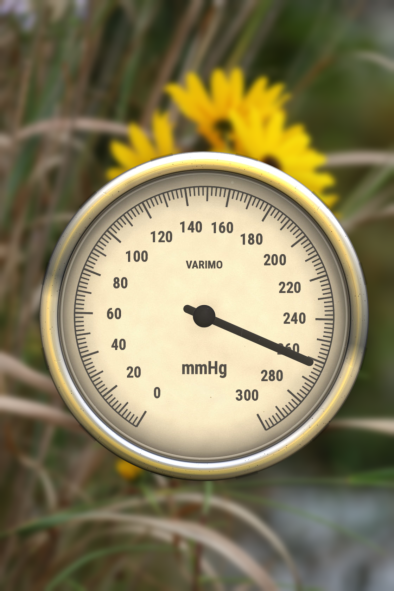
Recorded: value=262 unit=mmHg
